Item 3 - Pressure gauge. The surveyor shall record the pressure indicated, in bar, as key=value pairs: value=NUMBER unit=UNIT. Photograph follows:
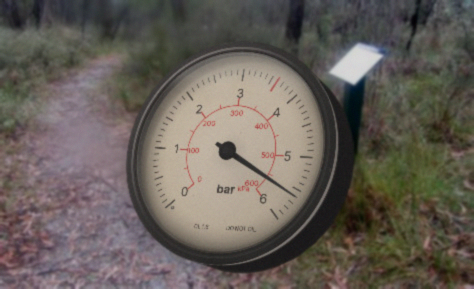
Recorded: value=5.6 unit=bar
